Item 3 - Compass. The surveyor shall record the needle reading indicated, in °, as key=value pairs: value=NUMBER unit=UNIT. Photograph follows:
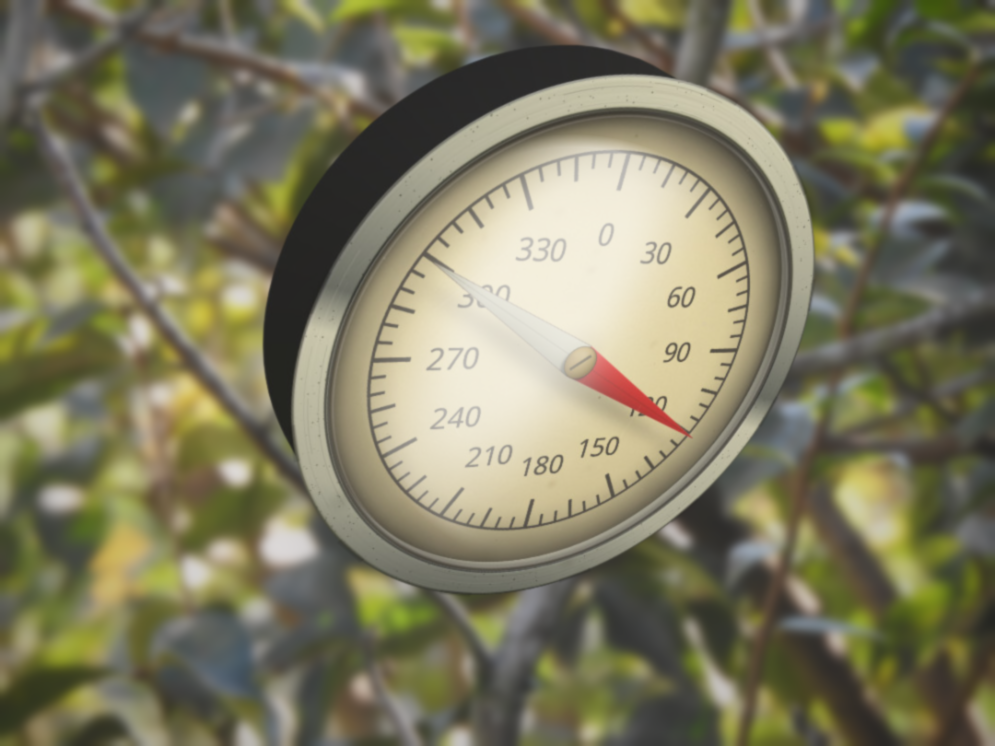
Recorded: value=120 unit=°
